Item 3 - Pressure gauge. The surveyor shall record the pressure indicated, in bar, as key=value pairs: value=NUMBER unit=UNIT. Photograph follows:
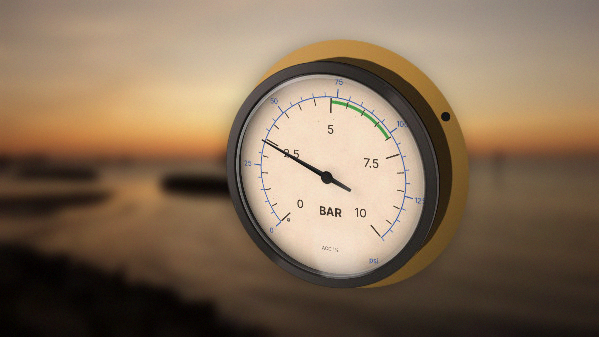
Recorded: value=2.5 unit=bar
